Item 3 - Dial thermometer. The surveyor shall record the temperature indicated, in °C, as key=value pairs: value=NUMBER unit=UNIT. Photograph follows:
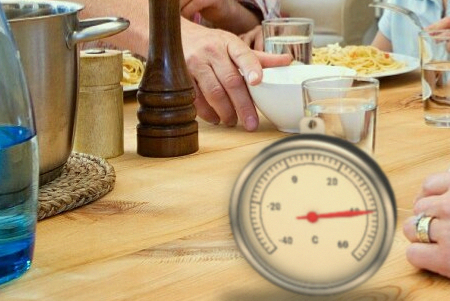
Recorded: value=40 unit=°C
